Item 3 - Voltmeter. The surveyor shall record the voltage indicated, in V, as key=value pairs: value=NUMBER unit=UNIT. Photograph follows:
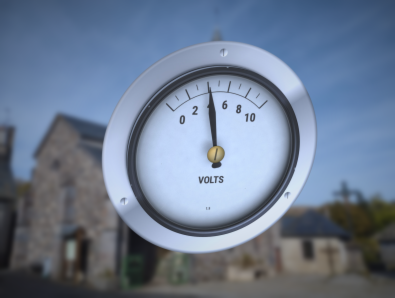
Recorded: value=4 unit=V
